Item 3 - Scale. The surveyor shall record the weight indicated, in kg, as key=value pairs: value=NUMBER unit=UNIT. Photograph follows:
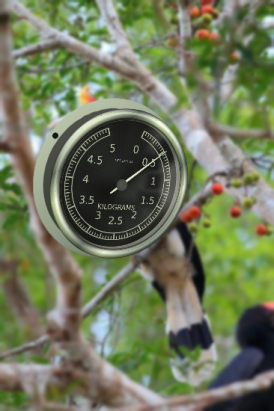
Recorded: value=0.5 unit=kg
